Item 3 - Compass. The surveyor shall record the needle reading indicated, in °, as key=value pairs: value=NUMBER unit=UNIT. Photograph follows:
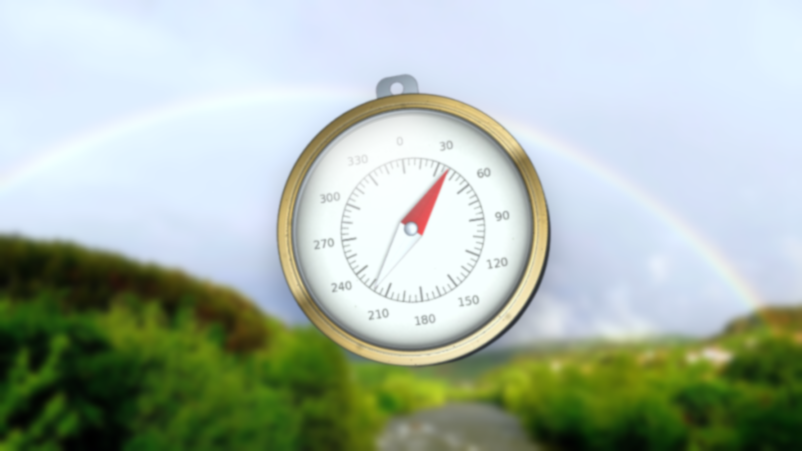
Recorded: value=40 unit=°
